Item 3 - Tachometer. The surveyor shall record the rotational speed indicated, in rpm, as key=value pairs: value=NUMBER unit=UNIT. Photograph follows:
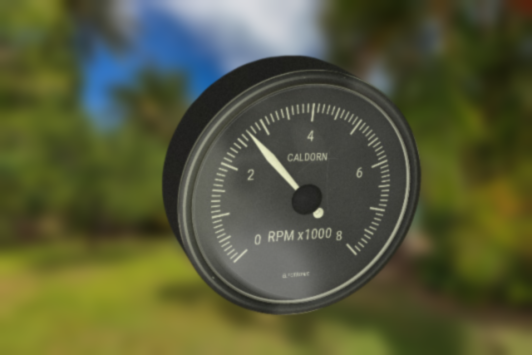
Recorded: value=2700 unit=rpm
